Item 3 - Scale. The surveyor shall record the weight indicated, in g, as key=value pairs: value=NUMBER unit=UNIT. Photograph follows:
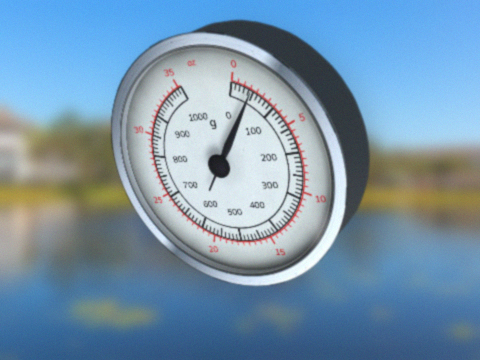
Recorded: value=50 unit=g
